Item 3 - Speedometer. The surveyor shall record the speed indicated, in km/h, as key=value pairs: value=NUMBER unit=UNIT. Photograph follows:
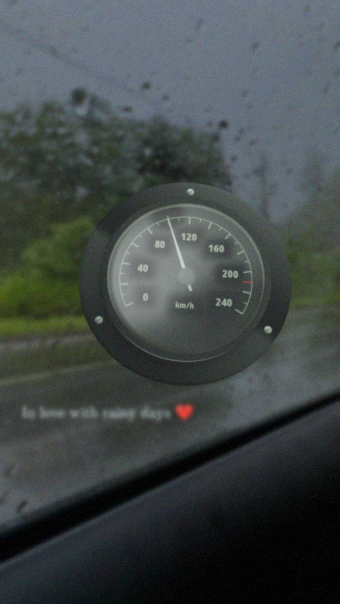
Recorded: value=100 unit=km/h
